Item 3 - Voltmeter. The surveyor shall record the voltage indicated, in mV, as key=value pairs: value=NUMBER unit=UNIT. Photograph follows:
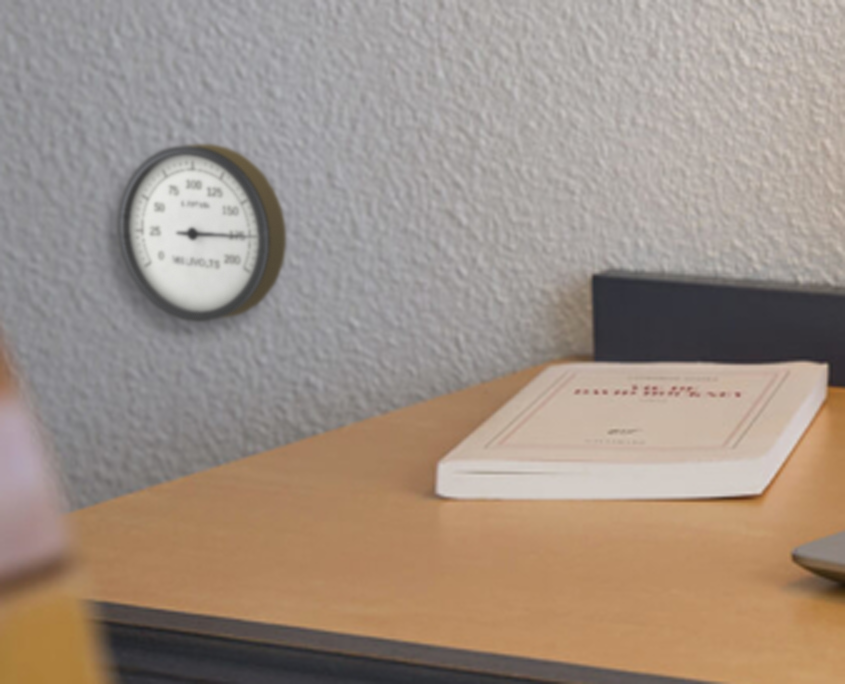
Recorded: value=175 unit=mV
